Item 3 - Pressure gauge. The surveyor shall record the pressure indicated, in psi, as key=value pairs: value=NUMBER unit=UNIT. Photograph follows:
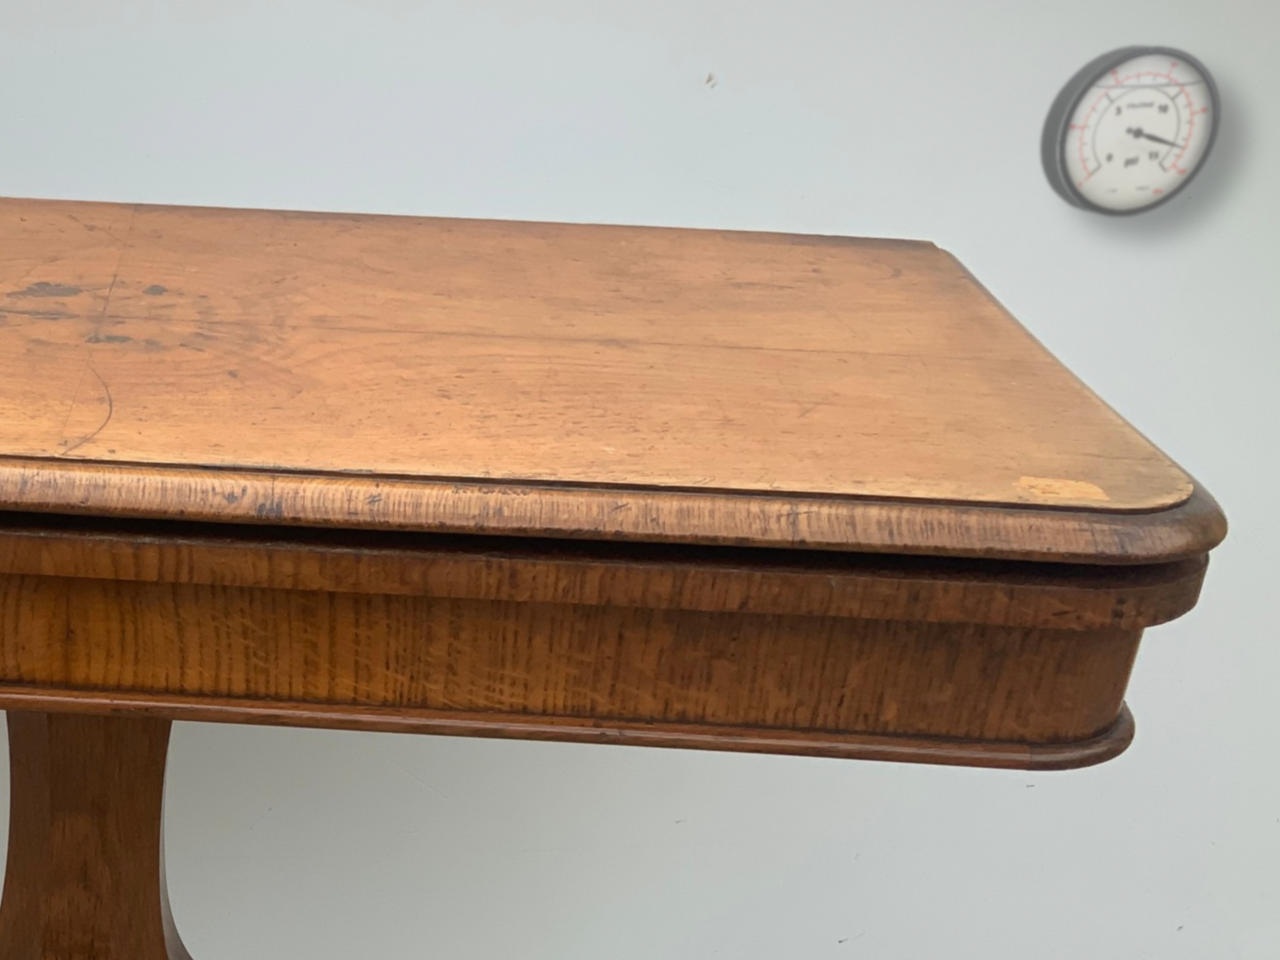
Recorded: value=13.5 unit=psi
